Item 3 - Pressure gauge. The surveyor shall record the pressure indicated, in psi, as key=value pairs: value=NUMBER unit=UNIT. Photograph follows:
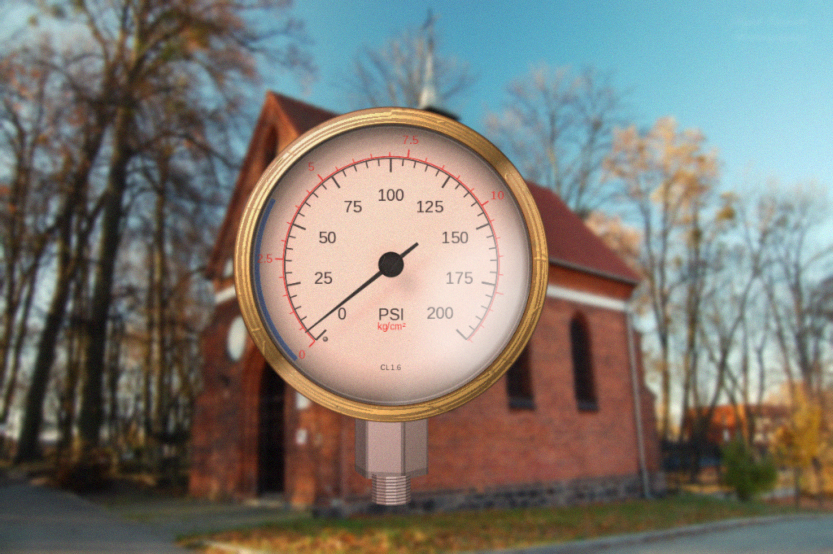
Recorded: value=5 unit=psi
